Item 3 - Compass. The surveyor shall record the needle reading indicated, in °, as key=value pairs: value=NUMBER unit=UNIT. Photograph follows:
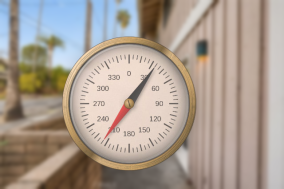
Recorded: value=215 unit=°
